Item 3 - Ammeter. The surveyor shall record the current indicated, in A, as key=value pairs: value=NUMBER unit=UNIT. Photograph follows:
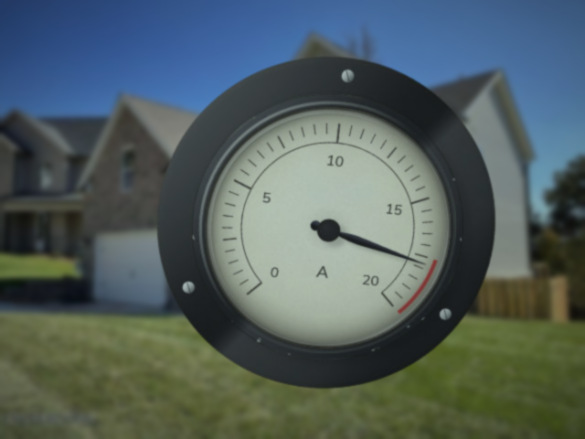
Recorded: value=17.75 unit=A
